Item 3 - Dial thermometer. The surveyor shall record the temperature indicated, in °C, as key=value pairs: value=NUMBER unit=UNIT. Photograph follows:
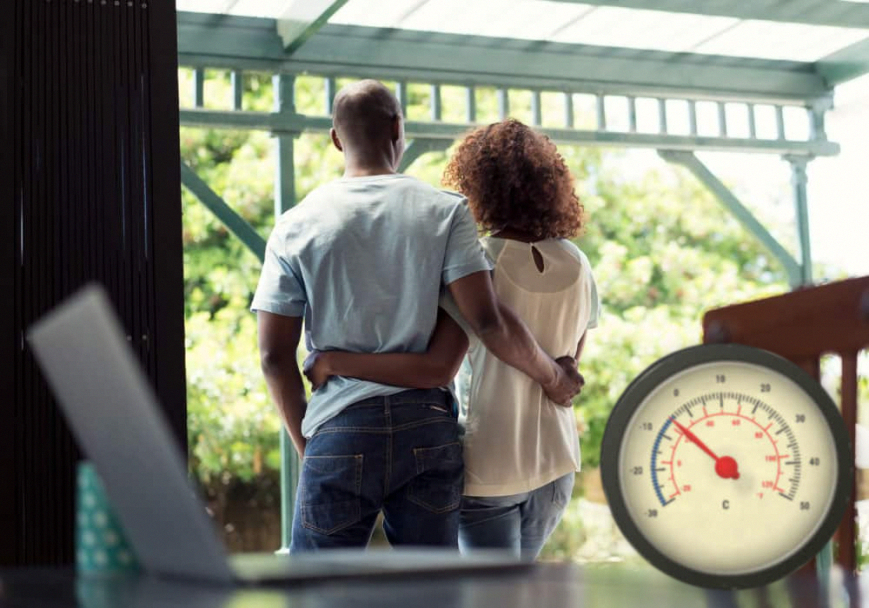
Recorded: value=-5 unit=°C
